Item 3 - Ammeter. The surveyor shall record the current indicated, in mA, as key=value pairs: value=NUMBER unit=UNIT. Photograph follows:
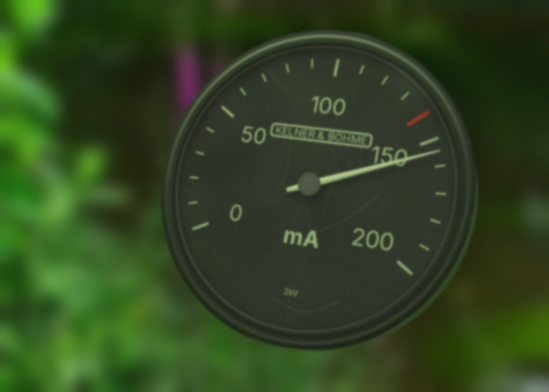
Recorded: value=155 unit=mA
